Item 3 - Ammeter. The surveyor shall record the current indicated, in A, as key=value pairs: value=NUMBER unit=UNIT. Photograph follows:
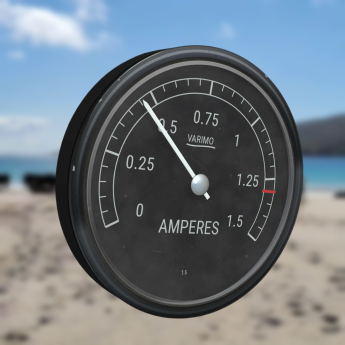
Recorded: value=0.45 unit=A
